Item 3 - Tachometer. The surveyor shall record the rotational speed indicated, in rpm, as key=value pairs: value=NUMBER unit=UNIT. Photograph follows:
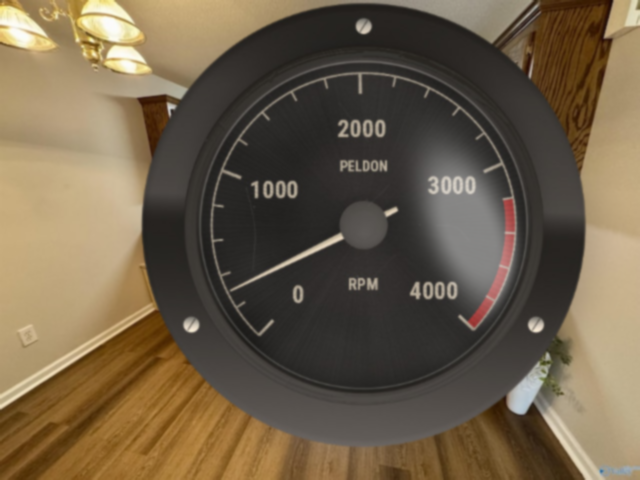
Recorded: value=300 unit=rpm
